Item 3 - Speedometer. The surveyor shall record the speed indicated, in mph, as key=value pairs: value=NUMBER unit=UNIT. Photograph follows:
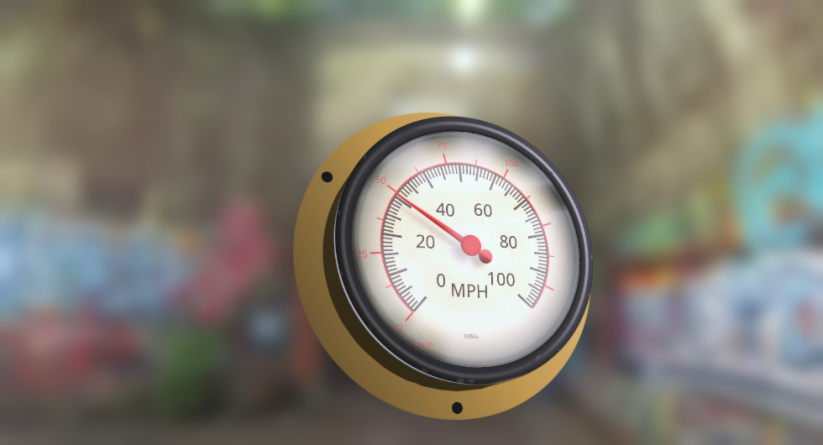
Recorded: value=30 unit=mph
